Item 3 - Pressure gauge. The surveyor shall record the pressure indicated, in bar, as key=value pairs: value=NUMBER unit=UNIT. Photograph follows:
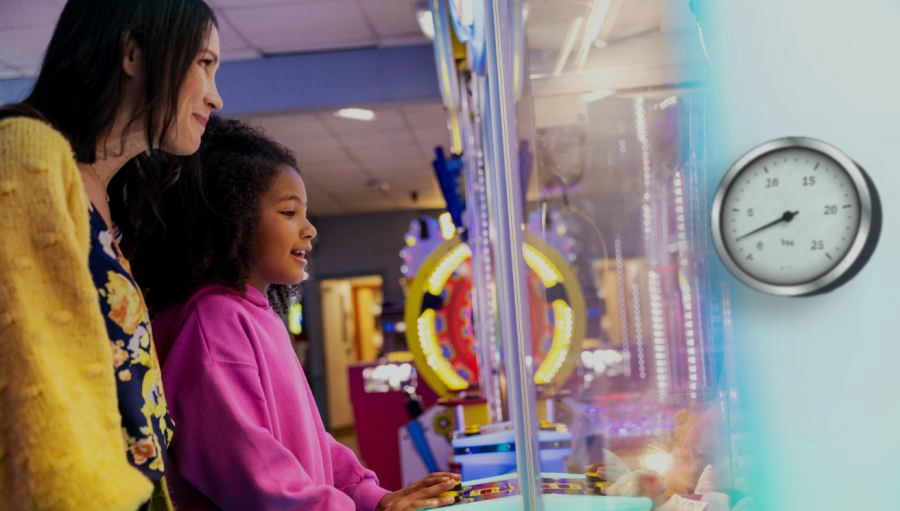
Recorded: value=2 unit=bar
